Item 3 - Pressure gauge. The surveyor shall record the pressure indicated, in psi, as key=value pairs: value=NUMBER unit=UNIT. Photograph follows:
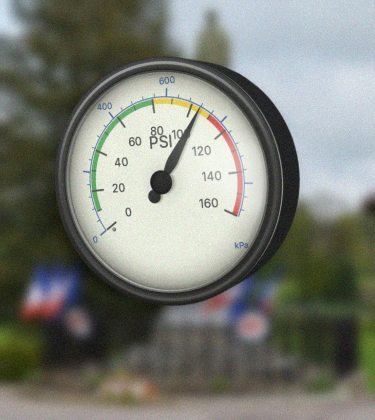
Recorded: value=105 unit=psi
